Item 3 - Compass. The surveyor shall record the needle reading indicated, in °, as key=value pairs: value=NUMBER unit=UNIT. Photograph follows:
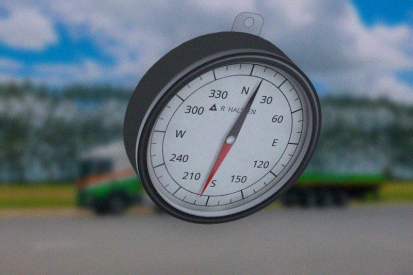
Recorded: value=190 unit=°
